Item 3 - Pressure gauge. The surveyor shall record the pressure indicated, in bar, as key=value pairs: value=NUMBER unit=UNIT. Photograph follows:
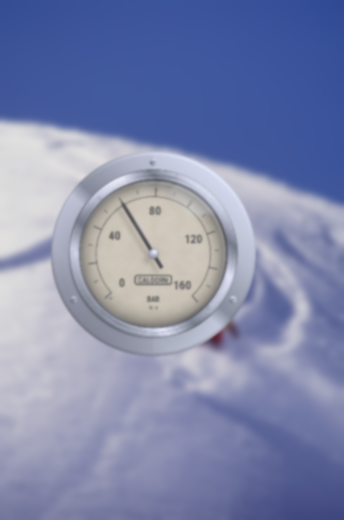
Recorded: value=60 unit=bar
